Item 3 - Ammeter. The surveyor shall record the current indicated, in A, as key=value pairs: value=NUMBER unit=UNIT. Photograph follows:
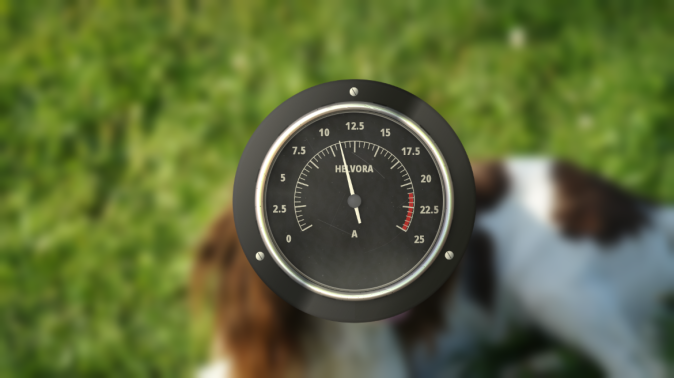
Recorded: value=11 unit=A
